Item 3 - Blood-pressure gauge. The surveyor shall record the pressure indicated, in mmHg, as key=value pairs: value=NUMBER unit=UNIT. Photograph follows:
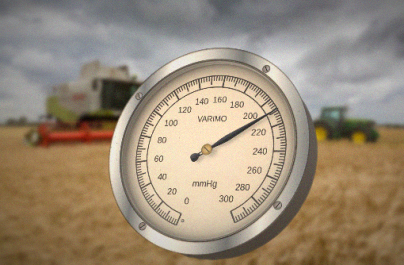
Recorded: value=210 unit=mmHg
